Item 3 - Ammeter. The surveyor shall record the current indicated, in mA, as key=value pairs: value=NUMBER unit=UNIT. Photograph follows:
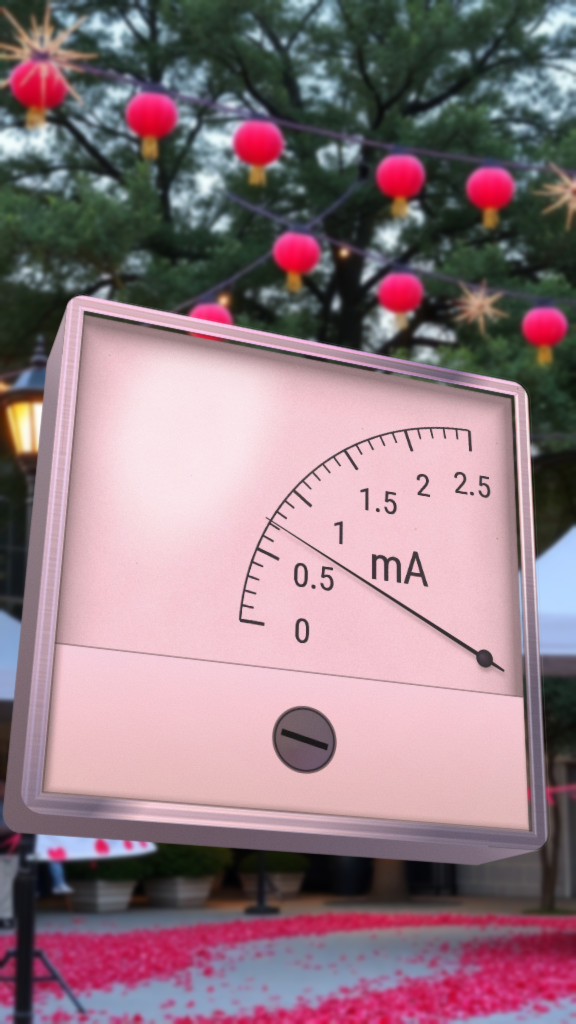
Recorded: value=0.7 unit=mA
